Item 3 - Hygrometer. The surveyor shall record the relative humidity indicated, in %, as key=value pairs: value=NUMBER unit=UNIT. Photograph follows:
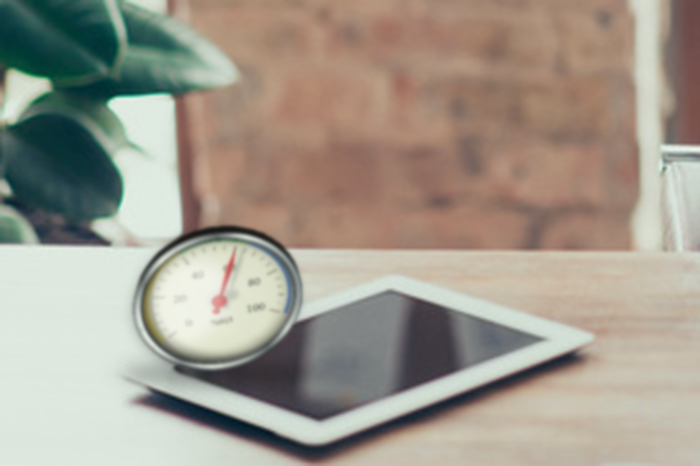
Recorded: value=60 unit=%
